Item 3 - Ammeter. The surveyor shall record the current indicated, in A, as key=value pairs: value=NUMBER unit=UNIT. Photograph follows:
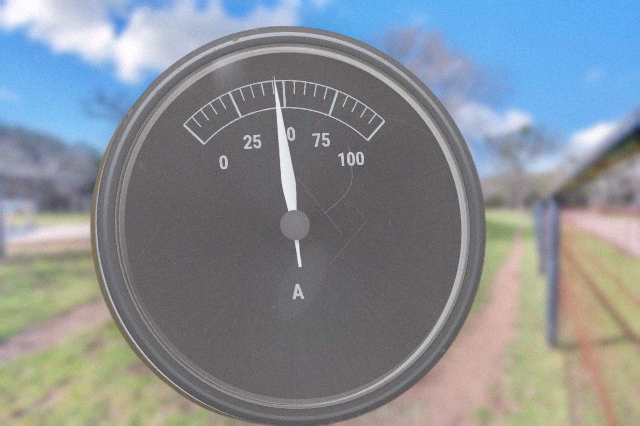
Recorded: value=45 unit=A
